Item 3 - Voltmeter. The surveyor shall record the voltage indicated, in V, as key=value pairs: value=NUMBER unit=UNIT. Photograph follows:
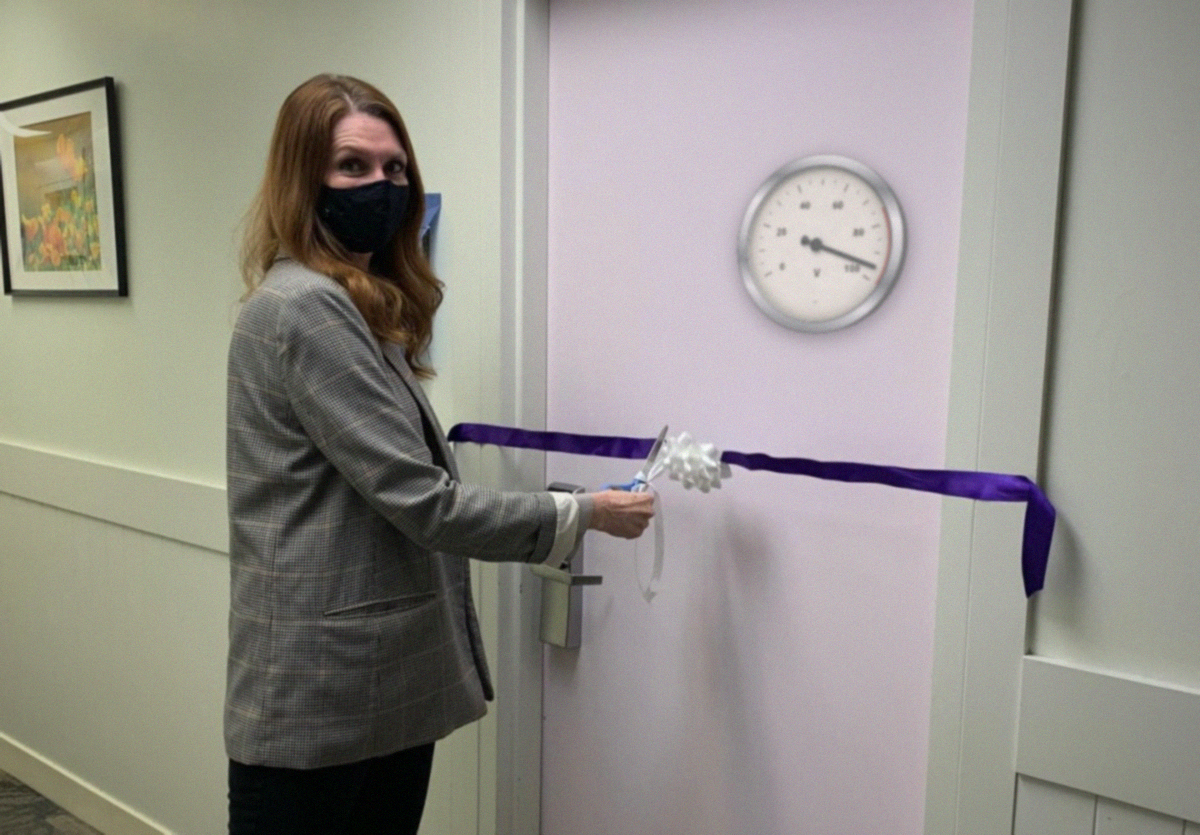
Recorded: value=95 unit=V
